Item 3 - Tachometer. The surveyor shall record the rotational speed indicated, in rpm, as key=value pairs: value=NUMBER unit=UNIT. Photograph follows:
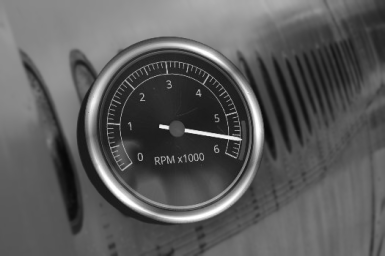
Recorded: value=5600 unit=rpm
